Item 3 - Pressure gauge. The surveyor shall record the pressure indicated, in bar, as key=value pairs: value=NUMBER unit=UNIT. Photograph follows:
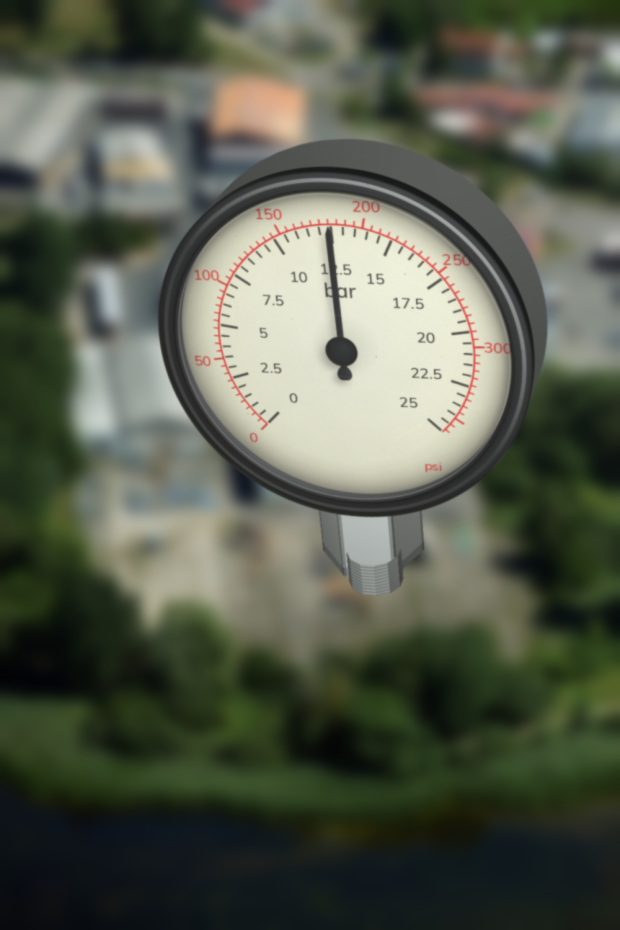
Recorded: value=12.5 unit=bar
